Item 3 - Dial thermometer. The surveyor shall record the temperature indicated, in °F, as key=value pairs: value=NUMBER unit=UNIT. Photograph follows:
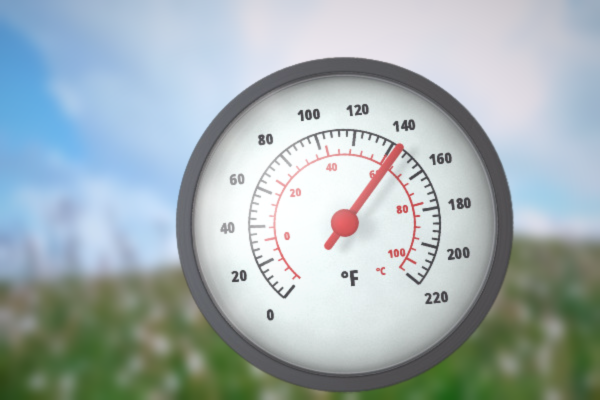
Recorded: value=144 unit=°F
